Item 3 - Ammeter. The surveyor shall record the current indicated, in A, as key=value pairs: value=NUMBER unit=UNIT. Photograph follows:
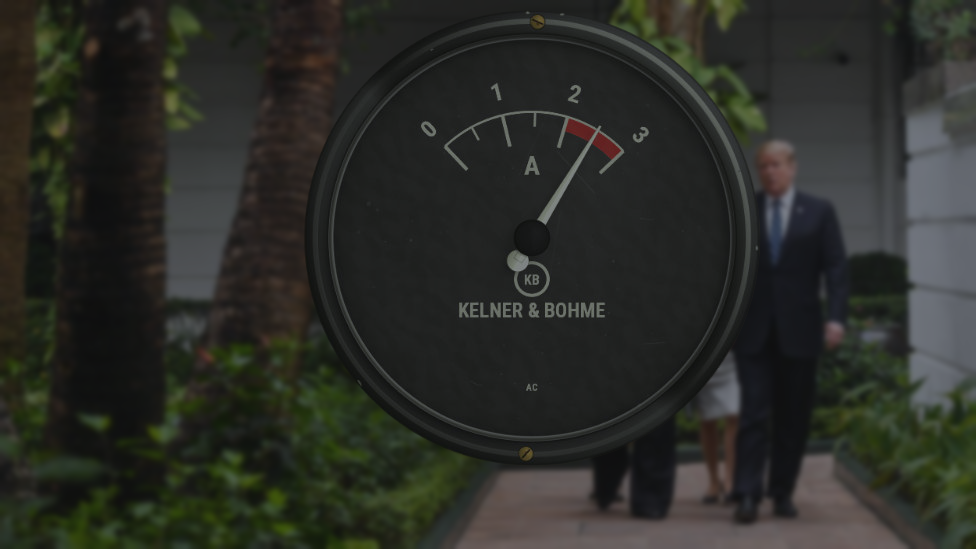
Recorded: value=2.5 unit=A
